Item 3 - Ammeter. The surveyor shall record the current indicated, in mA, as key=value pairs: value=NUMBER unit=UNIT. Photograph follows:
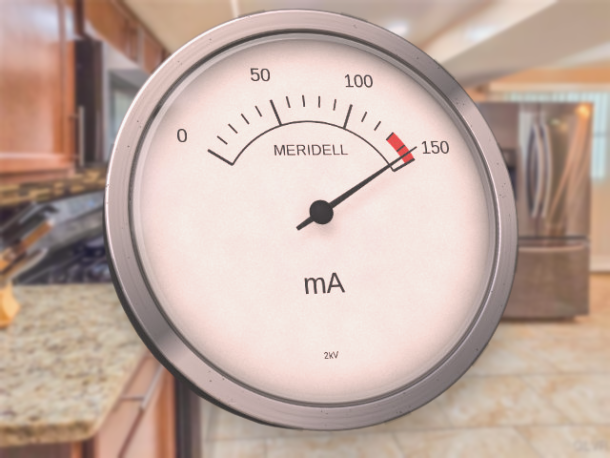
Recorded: value=145 unit=mA
